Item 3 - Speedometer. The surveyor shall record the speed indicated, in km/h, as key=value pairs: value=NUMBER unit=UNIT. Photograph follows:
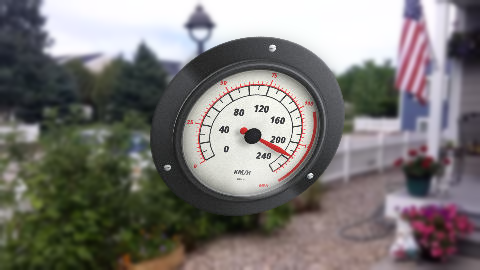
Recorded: value=215 unit=km/h
